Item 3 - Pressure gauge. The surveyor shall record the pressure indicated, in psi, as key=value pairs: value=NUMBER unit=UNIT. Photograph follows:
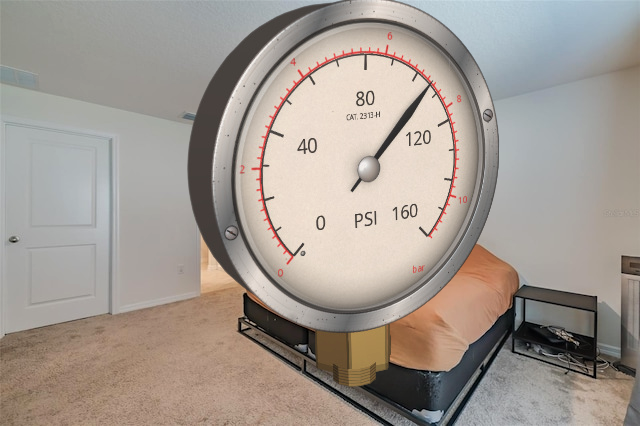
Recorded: value=105 unit=psi
